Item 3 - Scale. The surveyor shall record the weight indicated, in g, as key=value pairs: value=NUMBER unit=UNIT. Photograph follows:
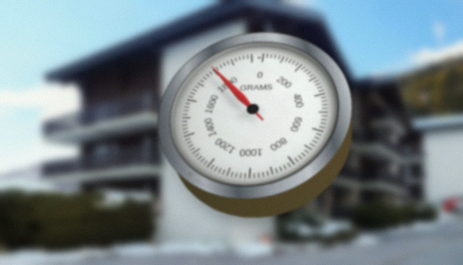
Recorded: value=1800 unit=g
